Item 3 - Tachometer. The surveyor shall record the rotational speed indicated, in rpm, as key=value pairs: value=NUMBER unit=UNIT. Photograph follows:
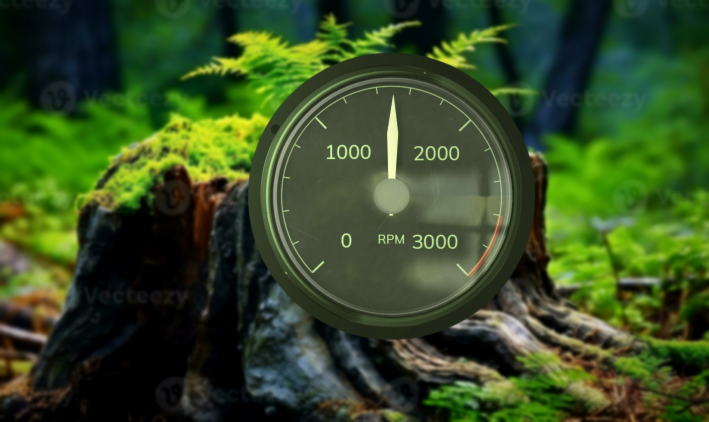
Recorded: value=1500 unit=rpm
